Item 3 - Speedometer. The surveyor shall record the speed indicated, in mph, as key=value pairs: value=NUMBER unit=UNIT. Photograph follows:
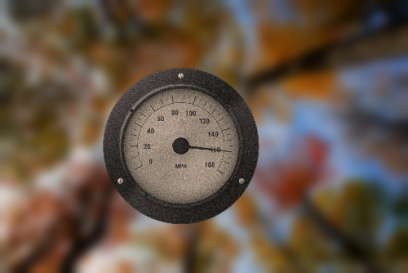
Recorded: value=160 unit=mph
